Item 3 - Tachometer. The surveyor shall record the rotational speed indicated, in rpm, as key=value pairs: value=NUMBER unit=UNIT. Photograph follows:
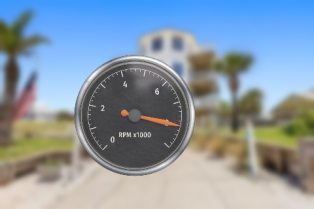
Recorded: value=8000 unit=rpm
